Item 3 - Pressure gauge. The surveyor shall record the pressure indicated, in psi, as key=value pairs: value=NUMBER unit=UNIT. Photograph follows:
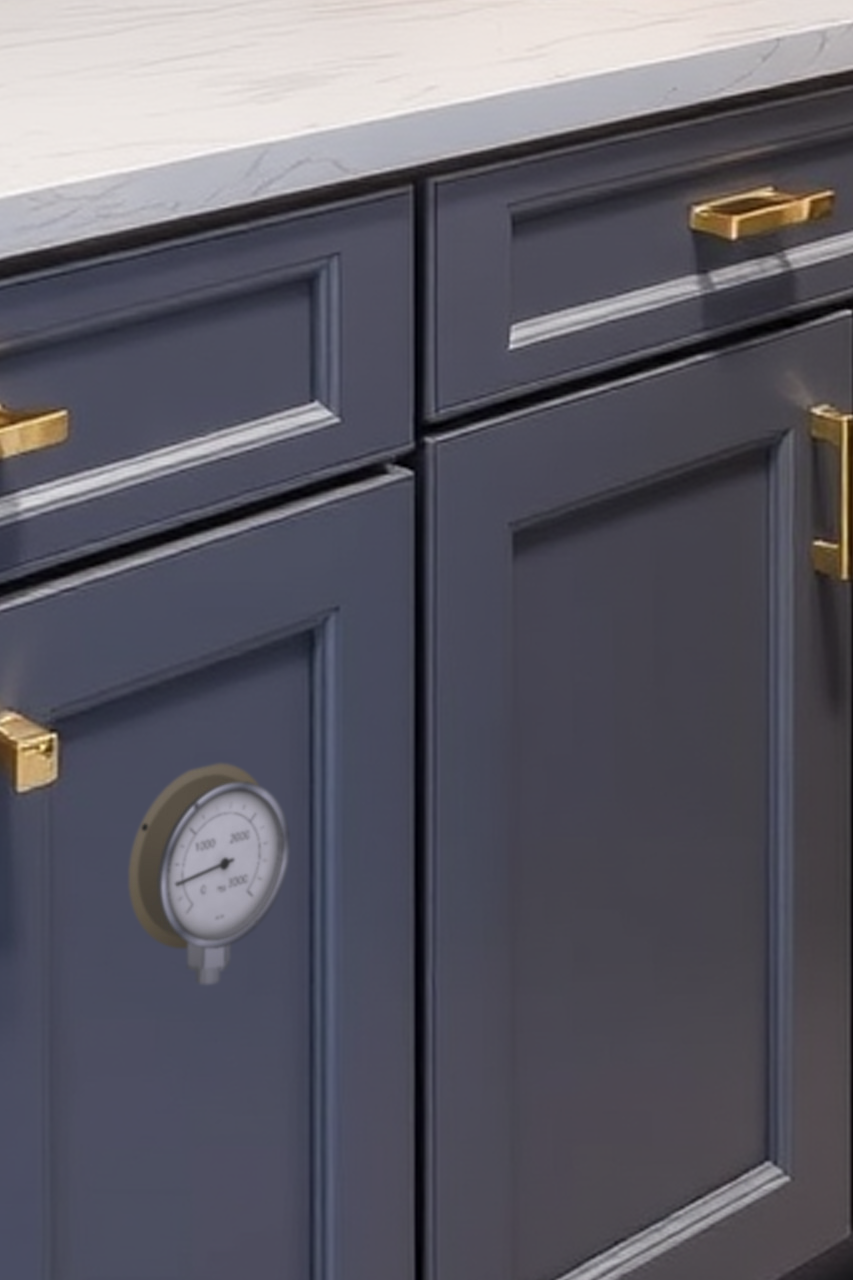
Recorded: value=400 unit=psi
